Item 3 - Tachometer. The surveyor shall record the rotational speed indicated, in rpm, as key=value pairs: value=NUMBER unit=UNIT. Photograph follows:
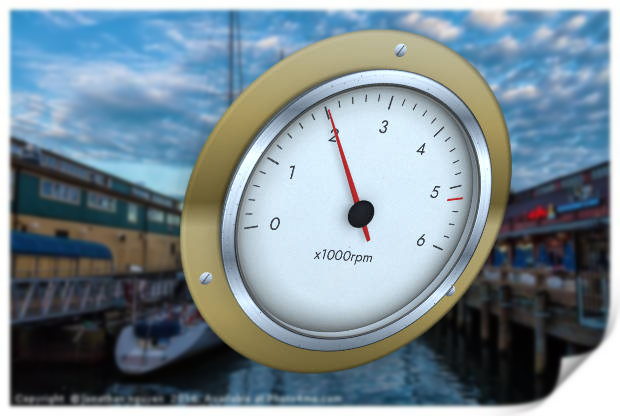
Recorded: value=2000 unit=rpm
